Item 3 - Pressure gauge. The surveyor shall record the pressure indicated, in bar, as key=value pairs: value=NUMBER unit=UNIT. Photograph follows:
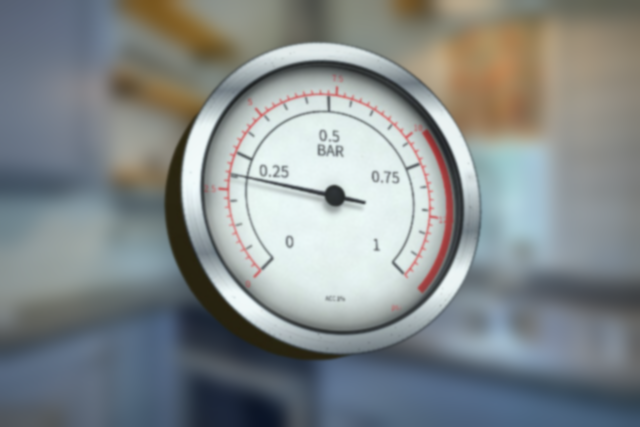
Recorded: value=0.2 unit=bar
